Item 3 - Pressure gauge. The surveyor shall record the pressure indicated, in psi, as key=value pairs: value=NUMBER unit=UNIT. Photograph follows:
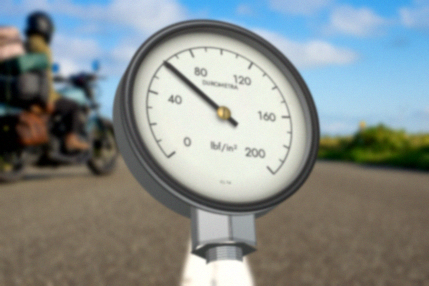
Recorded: value=60 unit=psi
